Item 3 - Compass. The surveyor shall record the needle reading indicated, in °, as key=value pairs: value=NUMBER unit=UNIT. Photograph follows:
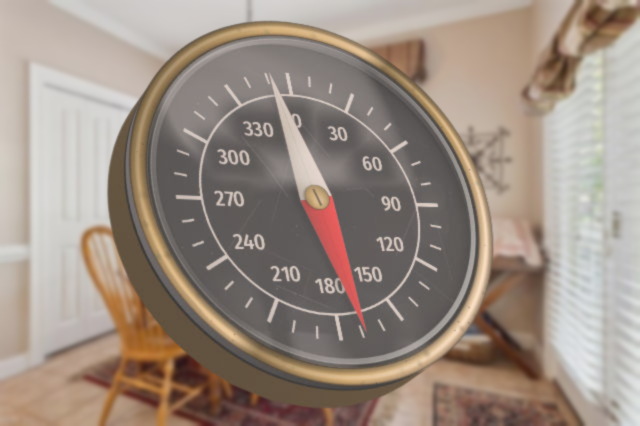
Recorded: value=170 unit=°
